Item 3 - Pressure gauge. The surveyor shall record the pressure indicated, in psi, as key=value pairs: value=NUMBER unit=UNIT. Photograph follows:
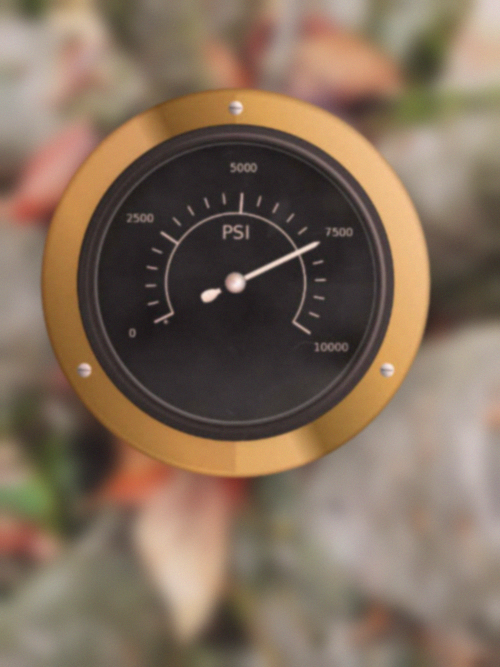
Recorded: value=7500 unit=psi
